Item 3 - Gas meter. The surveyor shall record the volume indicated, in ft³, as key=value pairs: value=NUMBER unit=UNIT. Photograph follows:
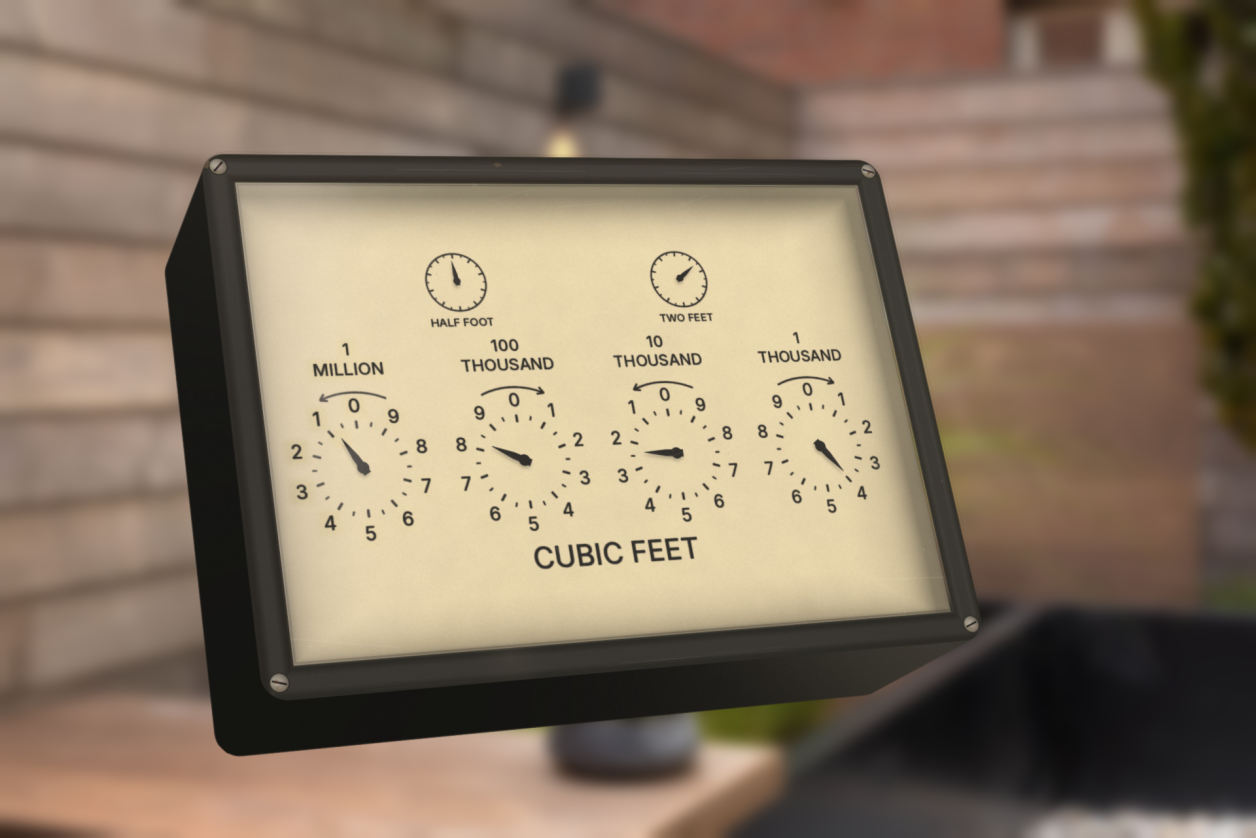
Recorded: value=82400 unit=ft³
